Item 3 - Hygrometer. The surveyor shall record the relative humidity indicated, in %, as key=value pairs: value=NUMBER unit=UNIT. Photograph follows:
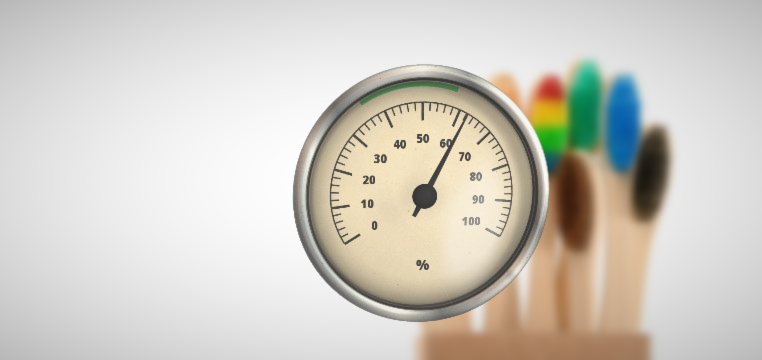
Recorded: value=62 unit=%
